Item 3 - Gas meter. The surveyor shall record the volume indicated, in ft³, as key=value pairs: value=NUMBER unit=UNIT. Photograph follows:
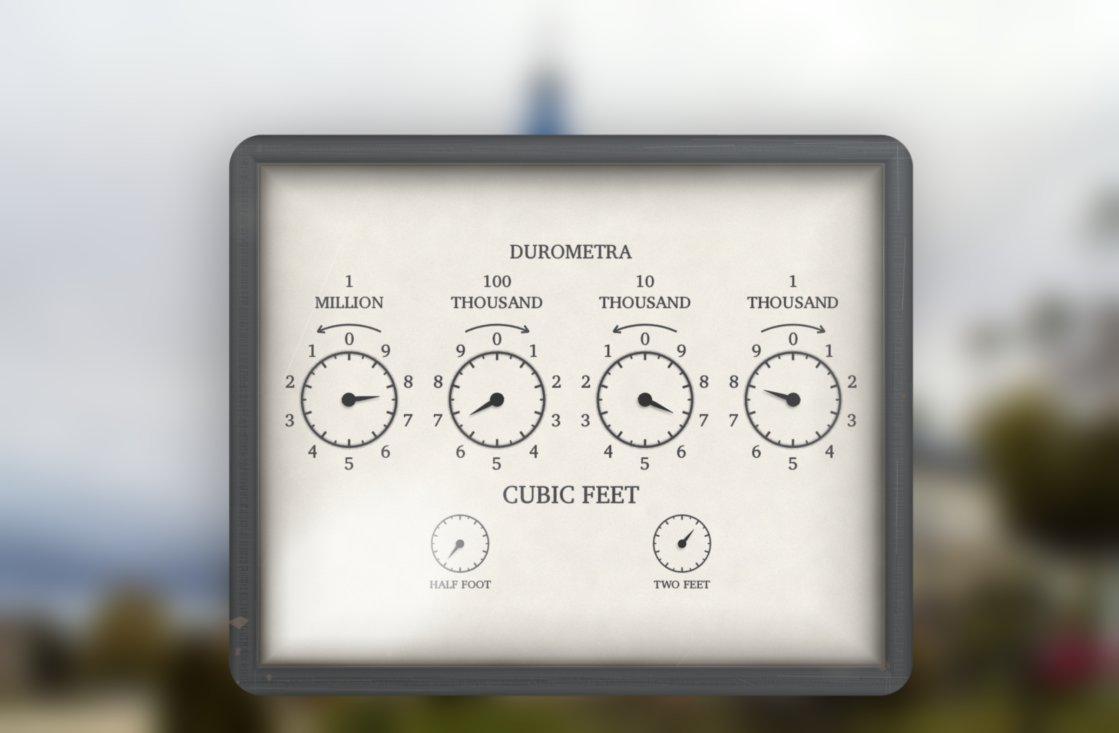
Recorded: value=766800 unit=ft³
